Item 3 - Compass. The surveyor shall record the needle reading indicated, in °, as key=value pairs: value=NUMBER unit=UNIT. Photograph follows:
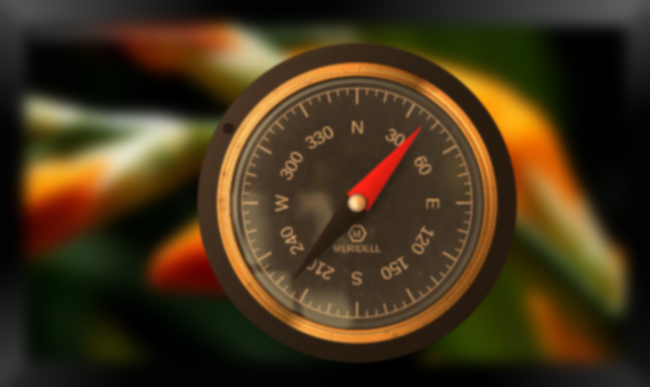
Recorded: value=40 unit=°
